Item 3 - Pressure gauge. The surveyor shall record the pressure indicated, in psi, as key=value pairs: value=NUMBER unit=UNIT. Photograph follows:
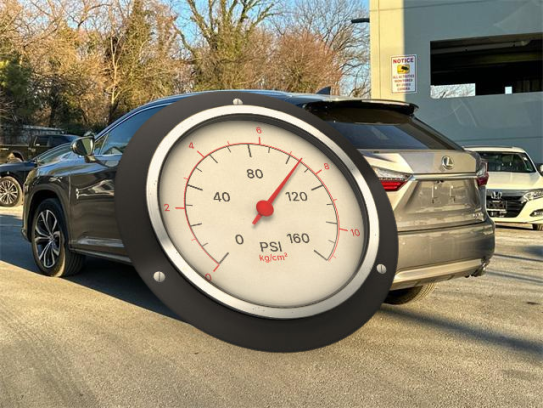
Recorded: value=105 unit=psi
